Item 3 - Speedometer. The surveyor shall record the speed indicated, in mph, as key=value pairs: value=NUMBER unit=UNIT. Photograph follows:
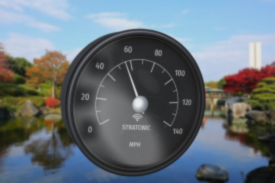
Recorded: value=55 unit=mph
